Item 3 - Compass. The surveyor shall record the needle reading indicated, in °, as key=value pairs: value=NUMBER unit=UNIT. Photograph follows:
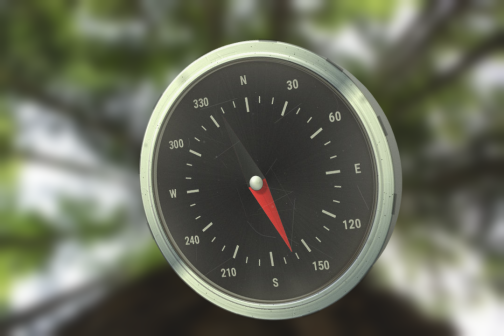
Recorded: value=160 unit=°
